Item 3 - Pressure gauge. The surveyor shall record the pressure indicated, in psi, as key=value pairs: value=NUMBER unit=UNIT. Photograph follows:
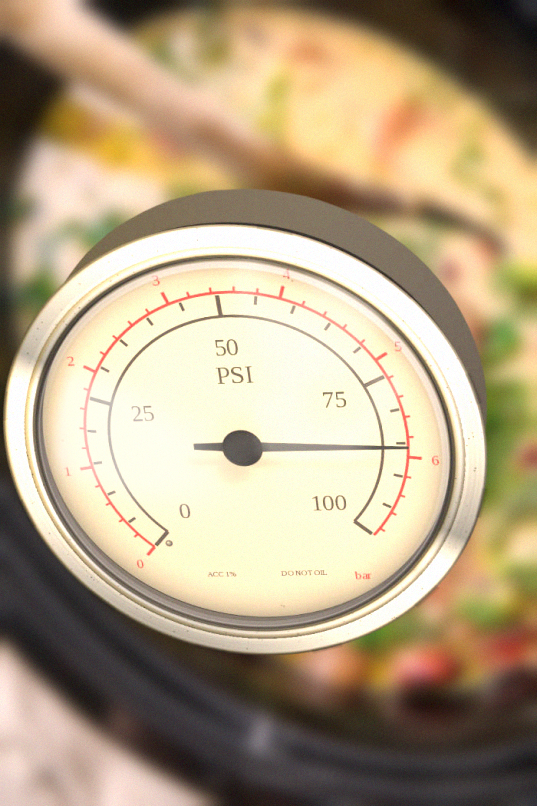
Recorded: value=85 unit=psi
